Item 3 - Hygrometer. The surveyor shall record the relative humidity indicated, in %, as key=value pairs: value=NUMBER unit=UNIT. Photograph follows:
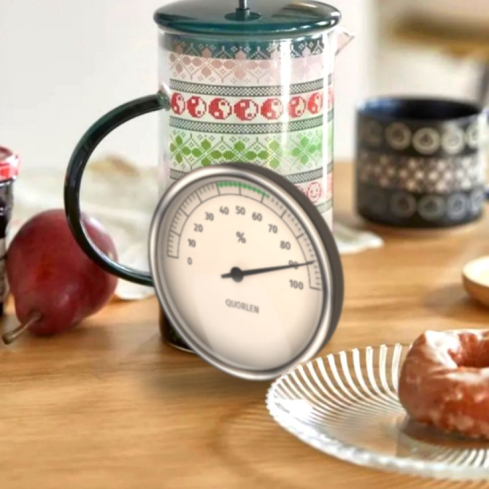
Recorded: value=90 unit=%
